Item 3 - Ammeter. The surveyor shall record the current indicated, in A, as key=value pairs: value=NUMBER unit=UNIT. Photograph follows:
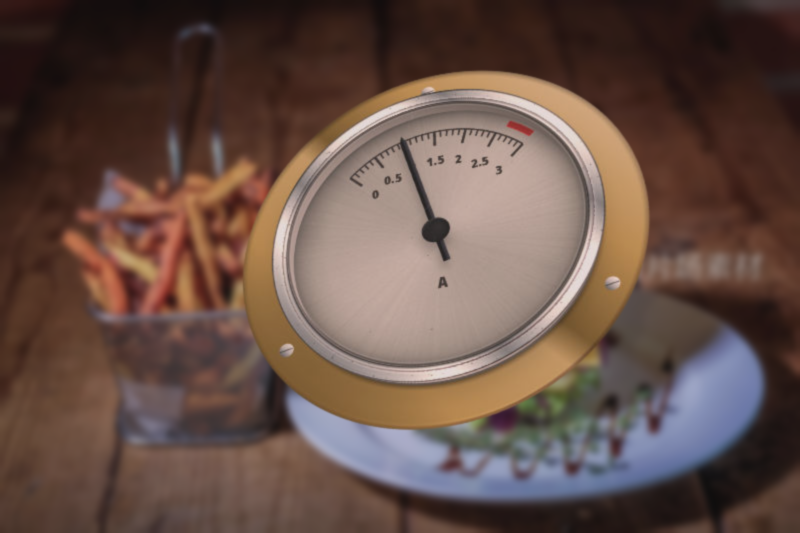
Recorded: value=1 unit=A
